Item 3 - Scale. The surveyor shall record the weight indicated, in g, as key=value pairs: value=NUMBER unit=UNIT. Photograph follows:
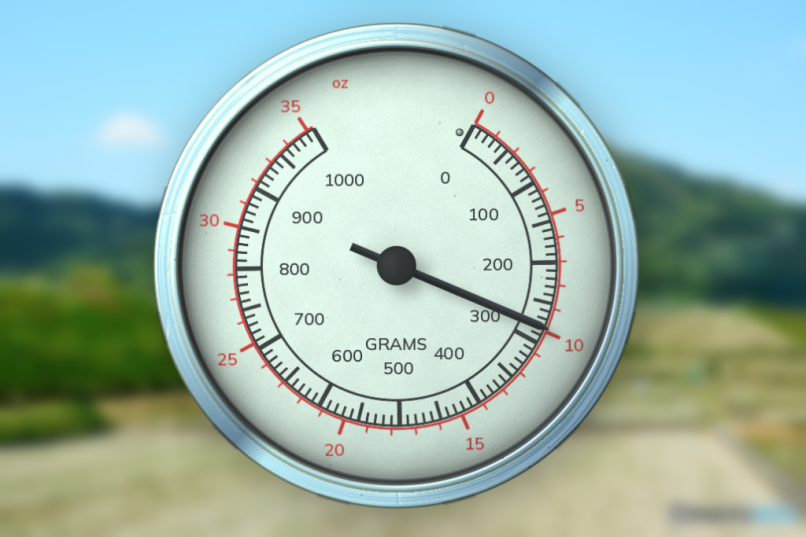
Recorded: value=280 unit=g
